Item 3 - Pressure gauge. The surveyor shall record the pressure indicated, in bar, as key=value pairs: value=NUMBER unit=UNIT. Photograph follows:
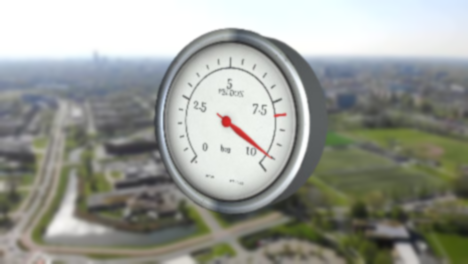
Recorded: value=9.5 unit=bar
